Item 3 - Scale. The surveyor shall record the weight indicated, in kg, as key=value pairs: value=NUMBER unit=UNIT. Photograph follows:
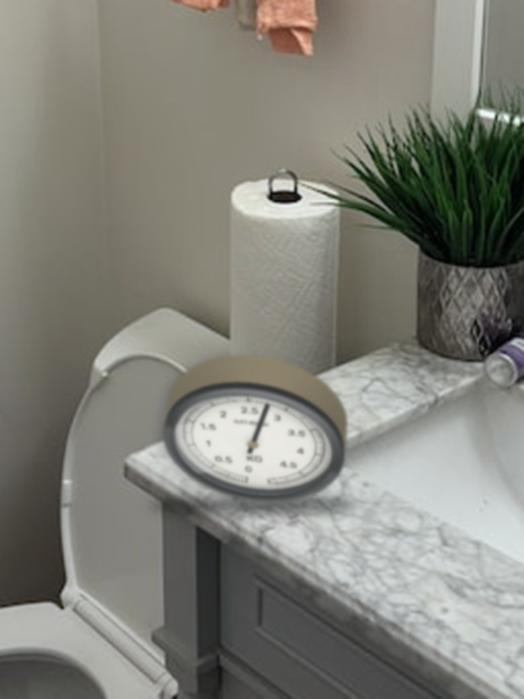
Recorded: value=2.75 unit=kg
